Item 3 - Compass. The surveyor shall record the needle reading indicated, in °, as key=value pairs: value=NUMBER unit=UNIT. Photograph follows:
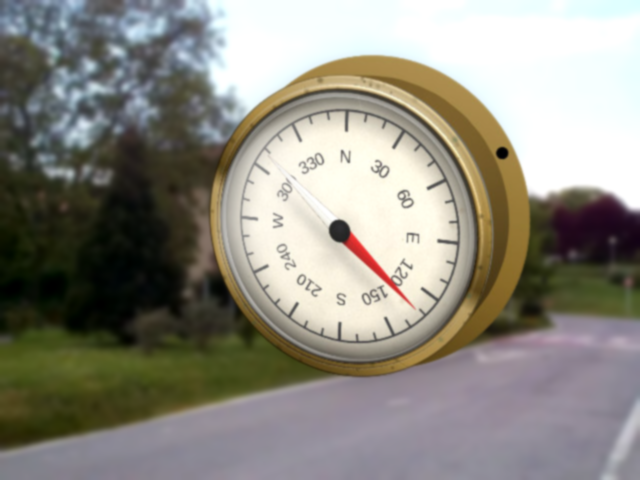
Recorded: value=130 unit=°
